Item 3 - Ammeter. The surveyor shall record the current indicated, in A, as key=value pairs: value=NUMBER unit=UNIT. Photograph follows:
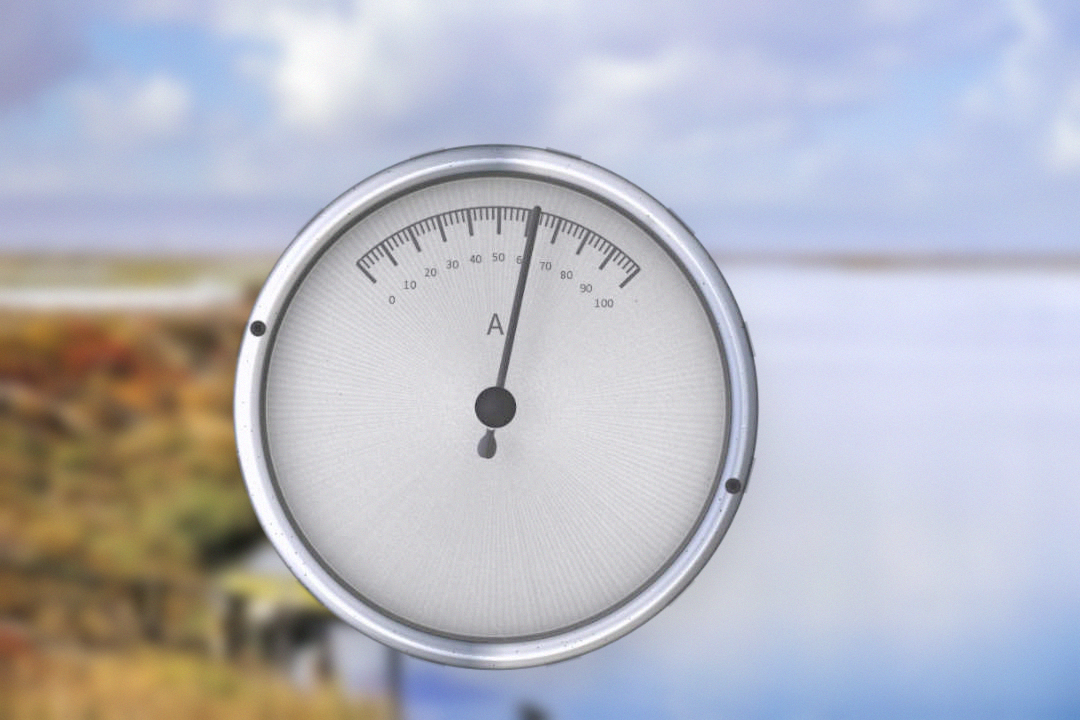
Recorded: value=62 unit=A
